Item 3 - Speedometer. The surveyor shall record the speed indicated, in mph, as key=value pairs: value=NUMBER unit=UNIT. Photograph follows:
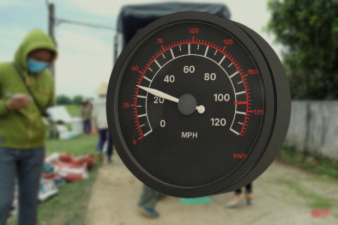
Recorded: value=25 unit=mph
